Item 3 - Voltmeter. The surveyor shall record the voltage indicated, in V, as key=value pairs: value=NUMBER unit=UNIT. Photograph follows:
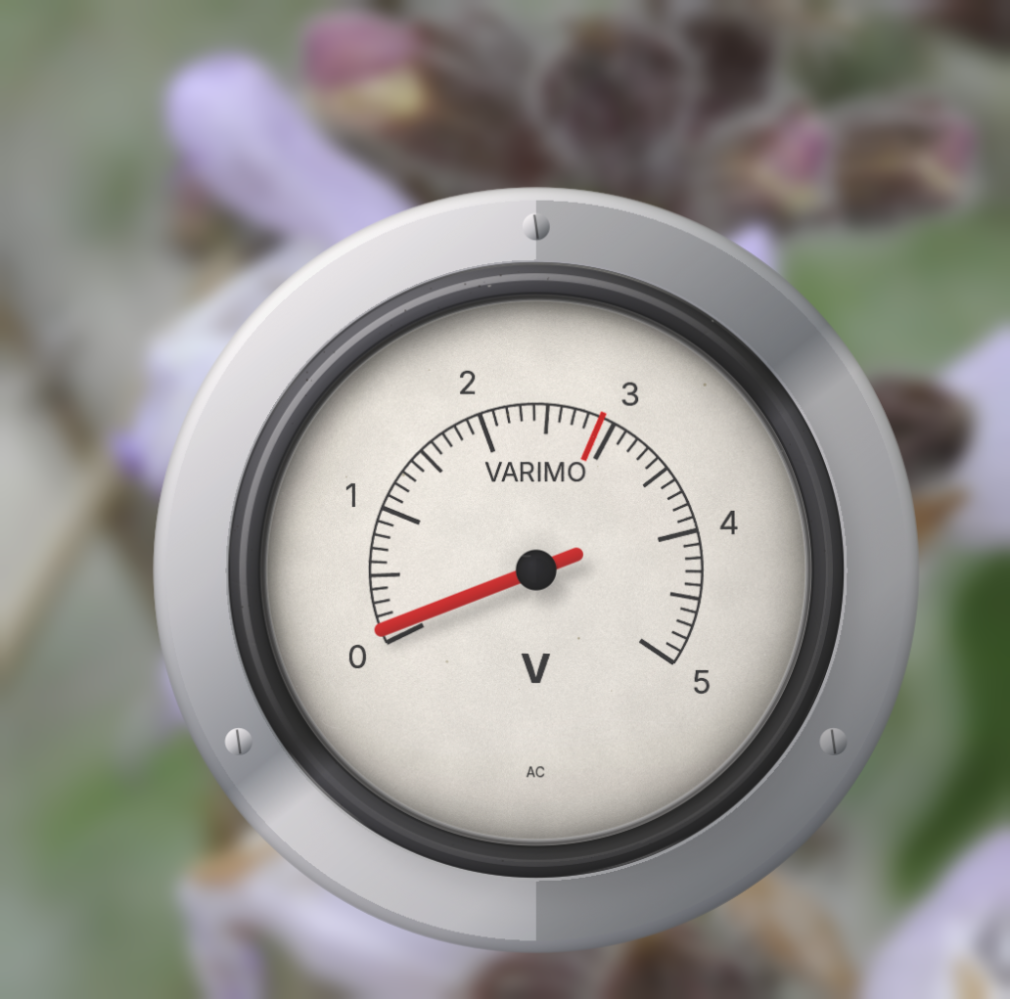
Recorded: value=0.1 unit=V
